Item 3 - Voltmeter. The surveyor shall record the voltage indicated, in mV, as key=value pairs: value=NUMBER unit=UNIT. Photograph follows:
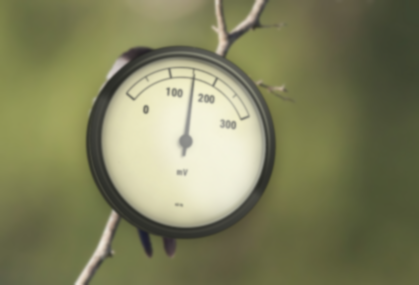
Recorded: value=150 unit=mV
